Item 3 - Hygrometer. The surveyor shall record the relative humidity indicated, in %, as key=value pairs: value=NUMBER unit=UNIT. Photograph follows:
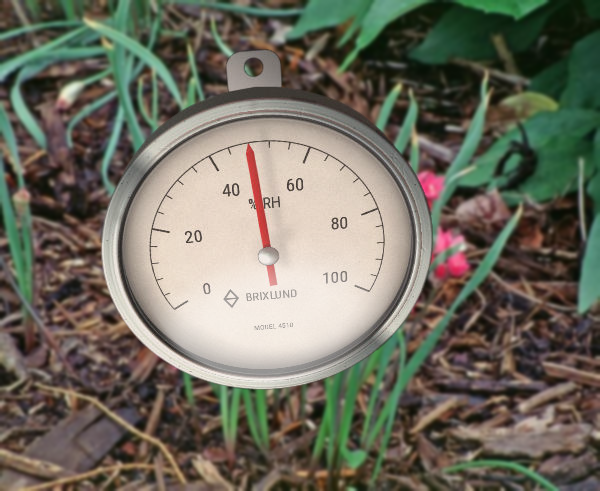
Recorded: value=48 unit=%
